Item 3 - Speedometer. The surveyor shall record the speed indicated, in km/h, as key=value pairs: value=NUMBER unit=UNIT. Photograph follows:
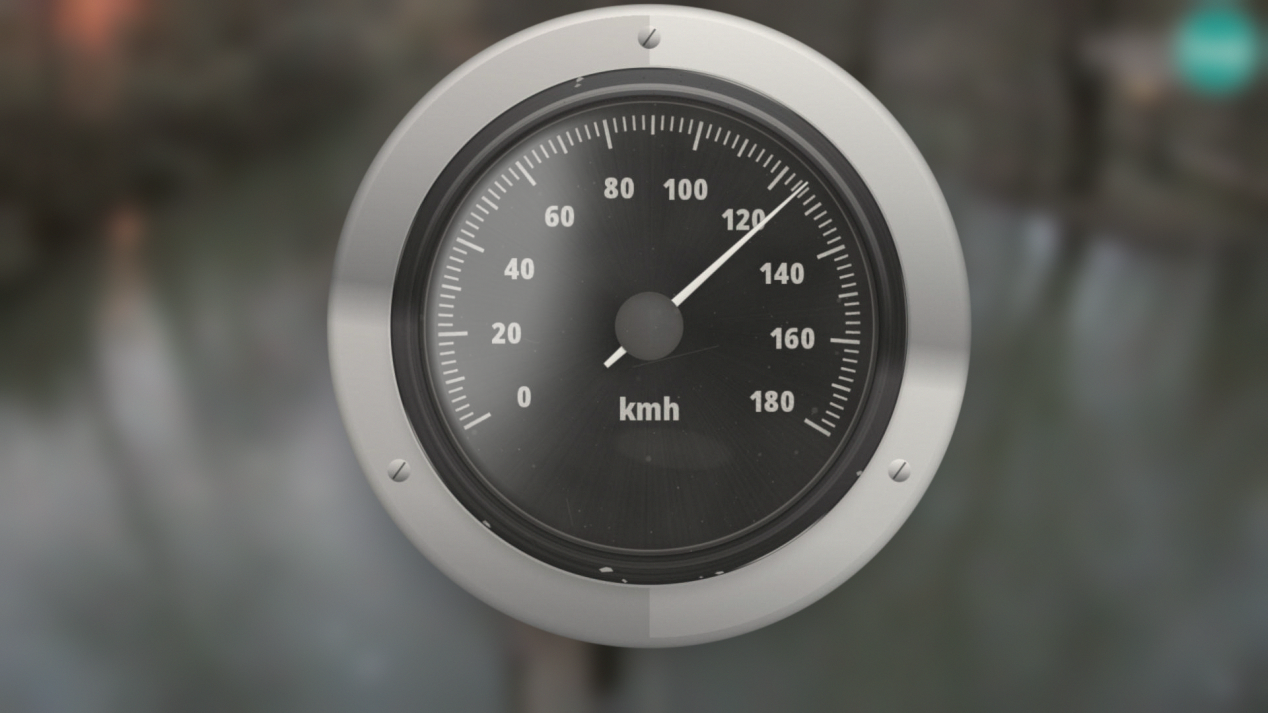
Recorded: value=125 unit=km/h
